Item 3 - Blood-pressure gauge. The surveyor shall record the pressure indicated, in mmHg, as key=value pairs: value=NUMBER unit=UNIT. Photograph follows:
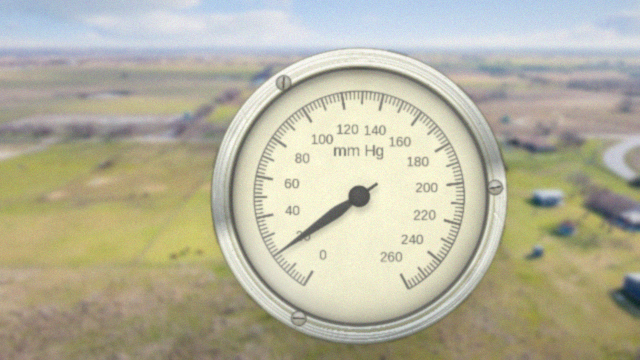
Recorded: value=20 unit=mmHg
